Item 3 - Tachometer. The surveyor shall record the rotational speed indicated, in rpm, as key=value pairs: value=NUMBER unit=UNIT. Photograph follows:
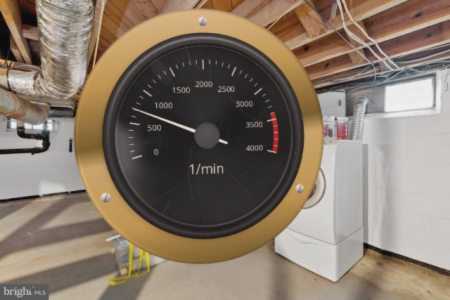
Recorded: value=700 unit=rpm
